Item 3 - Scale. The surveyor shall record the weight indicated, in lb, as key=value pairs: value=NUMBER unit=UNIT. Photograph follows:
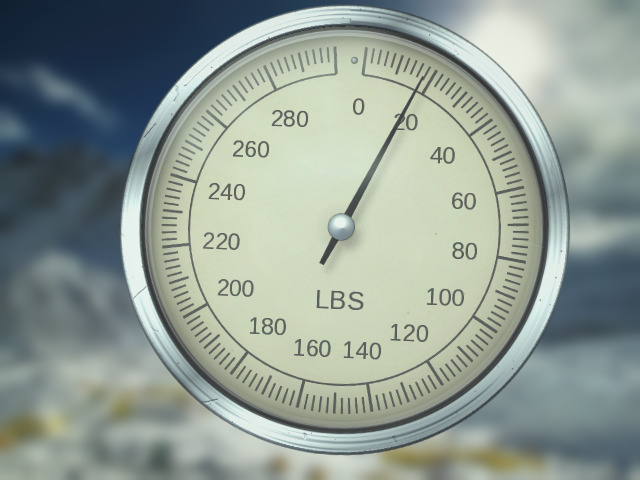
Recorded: value=18 unit=lb
